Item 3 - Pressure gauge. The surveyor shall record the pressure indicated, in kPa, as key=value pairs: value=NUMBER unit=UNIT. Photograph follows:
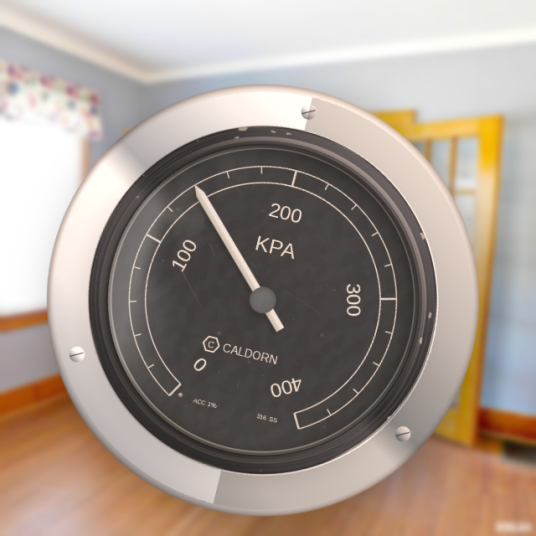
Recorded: value=140 unit=kPa
